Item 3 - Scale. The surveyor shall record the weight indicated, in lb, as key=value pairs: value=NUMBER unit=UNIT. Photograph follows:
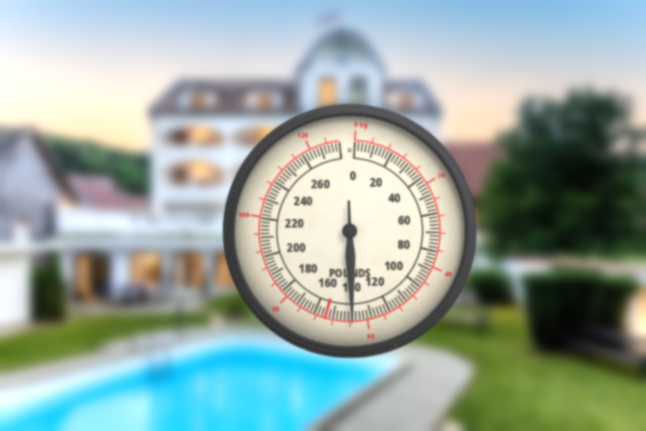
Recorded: value=140 unit=lb
